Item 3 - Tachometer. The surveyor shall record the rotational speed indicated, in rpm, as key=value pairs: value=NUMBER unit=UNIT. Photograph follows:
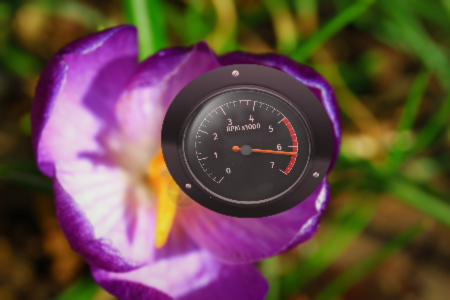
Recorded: value=6200 unit=rpm
